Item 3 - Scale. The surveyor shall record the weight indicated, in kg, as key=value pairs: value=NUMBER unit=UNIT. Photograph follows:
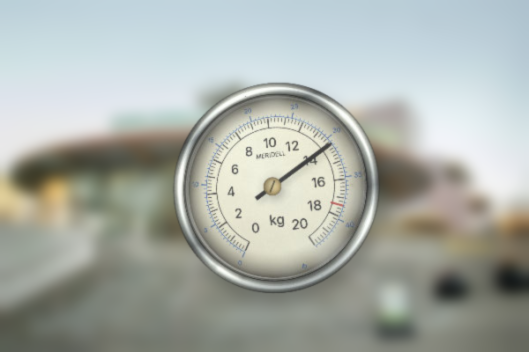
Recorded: value=14 unit=kg
